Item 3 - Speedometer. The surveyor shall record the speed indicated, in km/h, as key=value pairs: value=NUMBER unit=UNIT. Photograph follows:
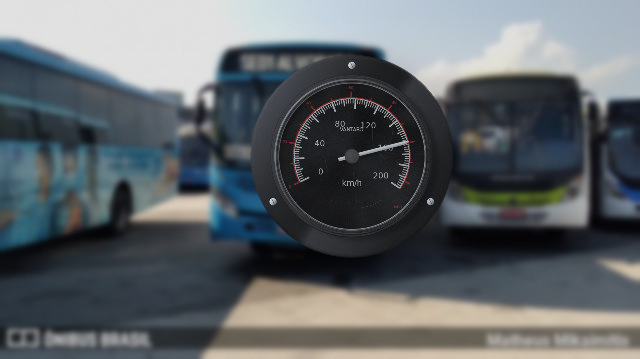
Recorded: value=160 unit=km/h
